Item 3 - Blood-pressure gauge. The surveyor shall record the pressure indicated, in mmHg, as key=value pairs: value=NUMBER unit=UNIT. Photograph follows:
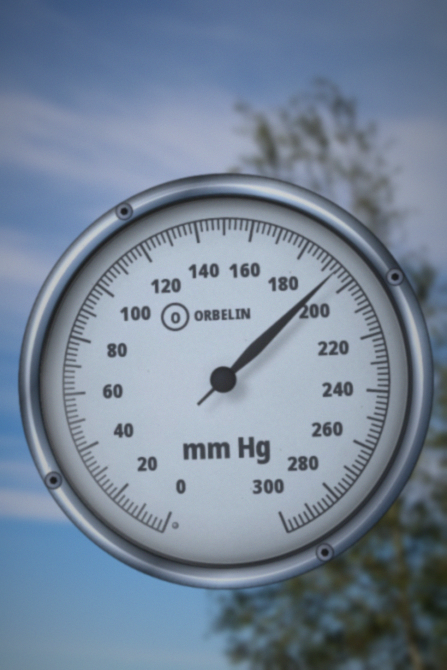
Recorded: value=194 unit=mmHg
